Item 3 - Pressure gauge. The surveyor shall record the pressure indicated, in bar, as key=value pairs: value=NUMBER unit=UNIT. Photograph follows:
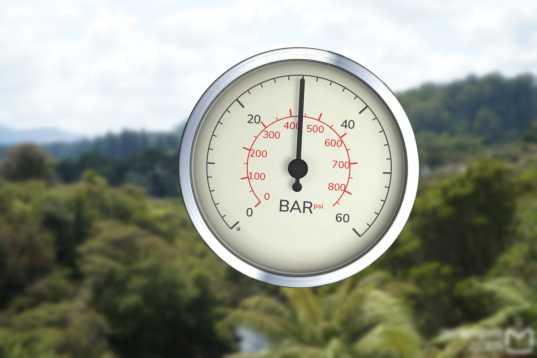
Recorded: value=30 unit=bar
